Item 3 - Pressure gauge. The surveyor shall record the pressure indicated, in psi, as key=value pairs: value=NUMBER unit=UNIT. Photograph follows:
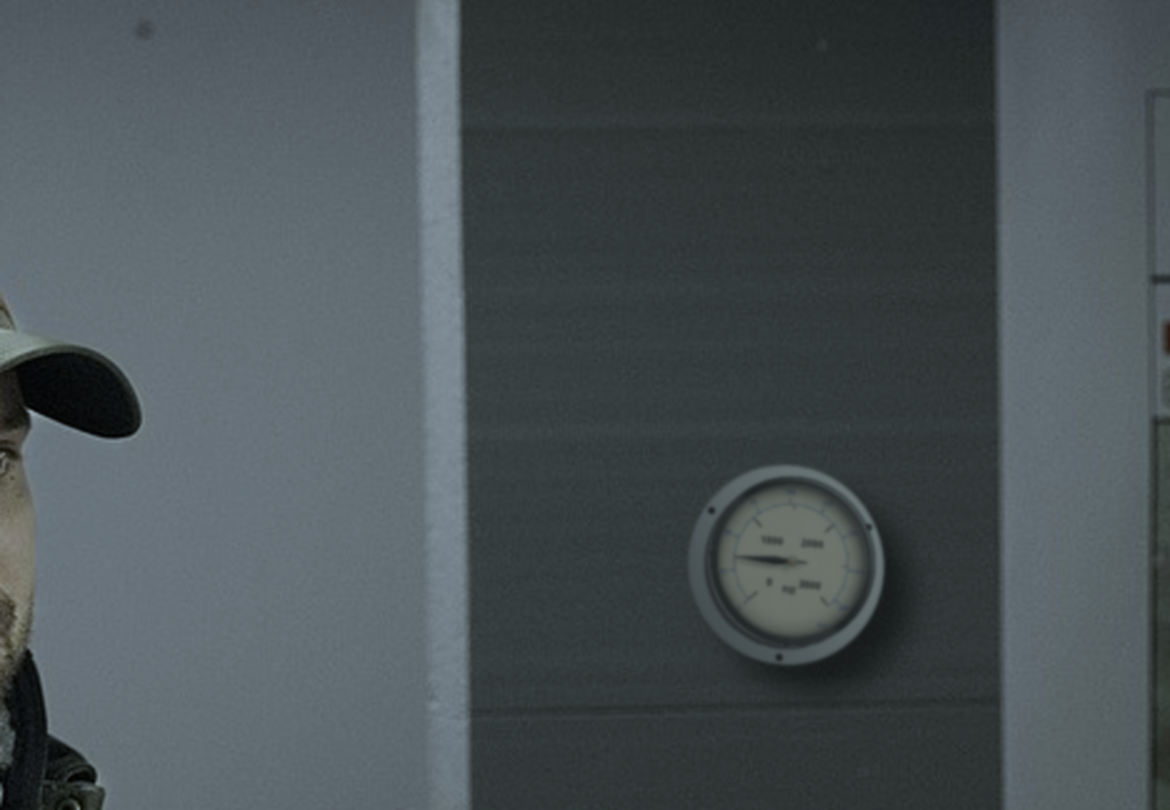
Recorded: value=500 unit=psi
